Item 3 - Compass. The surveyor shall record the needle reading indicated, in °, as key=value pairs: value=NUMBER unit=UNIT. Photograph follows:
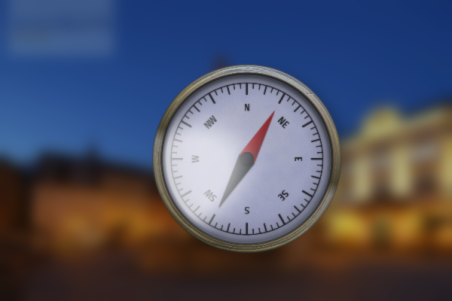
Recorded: value=30 unit=°
